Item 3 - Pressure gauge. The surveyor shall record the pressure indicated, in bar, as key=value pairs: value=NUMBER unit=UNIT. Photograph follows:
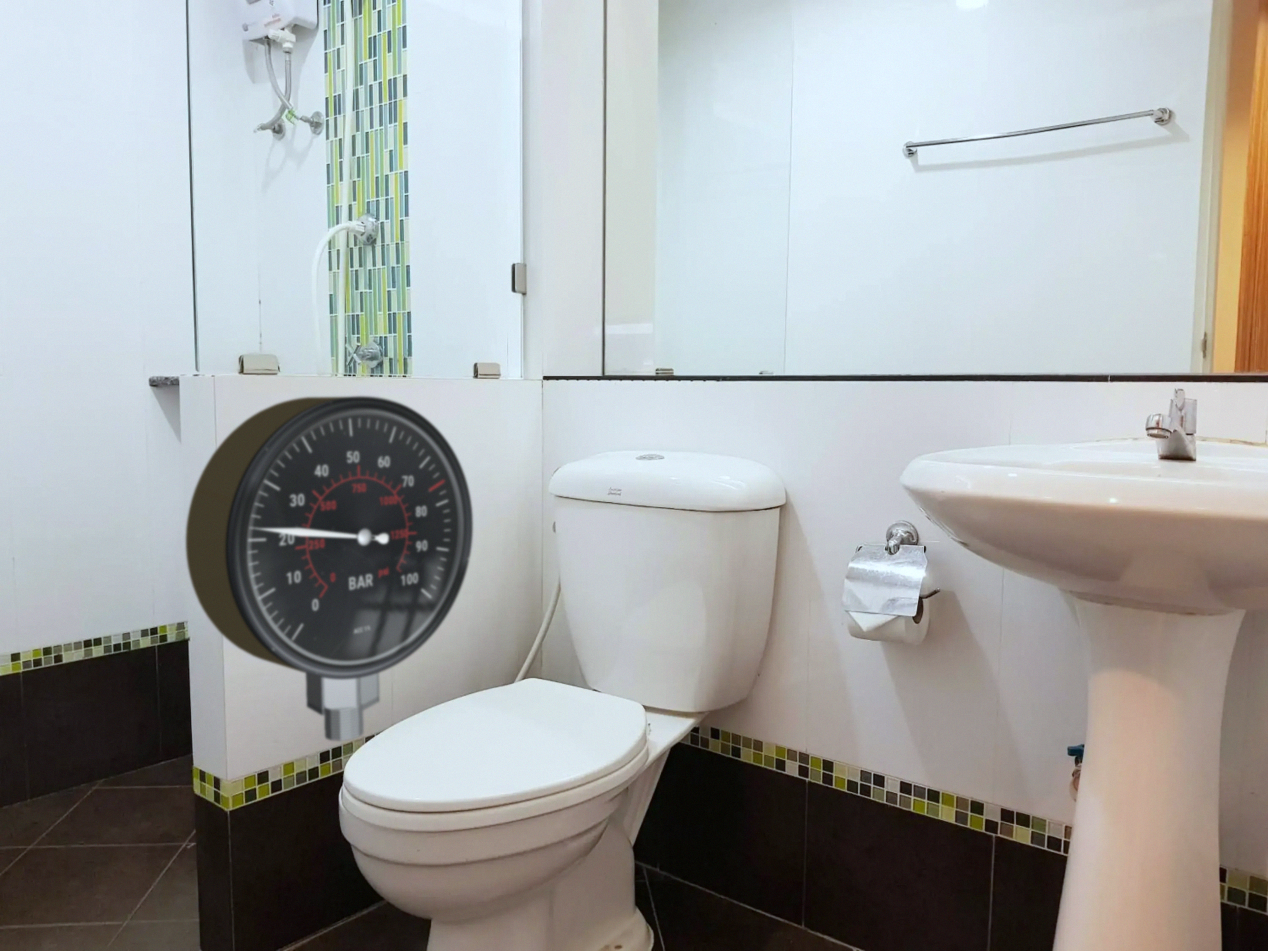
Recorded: value=22 unit=bar
